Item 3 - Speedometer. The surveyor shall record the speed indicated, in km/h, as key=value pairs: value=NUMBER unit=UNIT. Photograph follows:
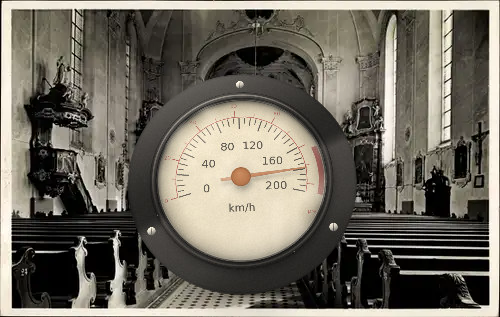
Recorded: value=180 unit=km/h
